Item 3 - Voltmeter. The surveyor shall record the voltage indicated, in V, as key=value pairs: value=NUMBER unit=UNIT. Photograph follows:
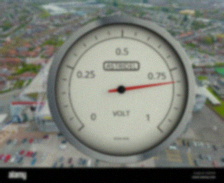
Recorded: value=0.8 unit=V
